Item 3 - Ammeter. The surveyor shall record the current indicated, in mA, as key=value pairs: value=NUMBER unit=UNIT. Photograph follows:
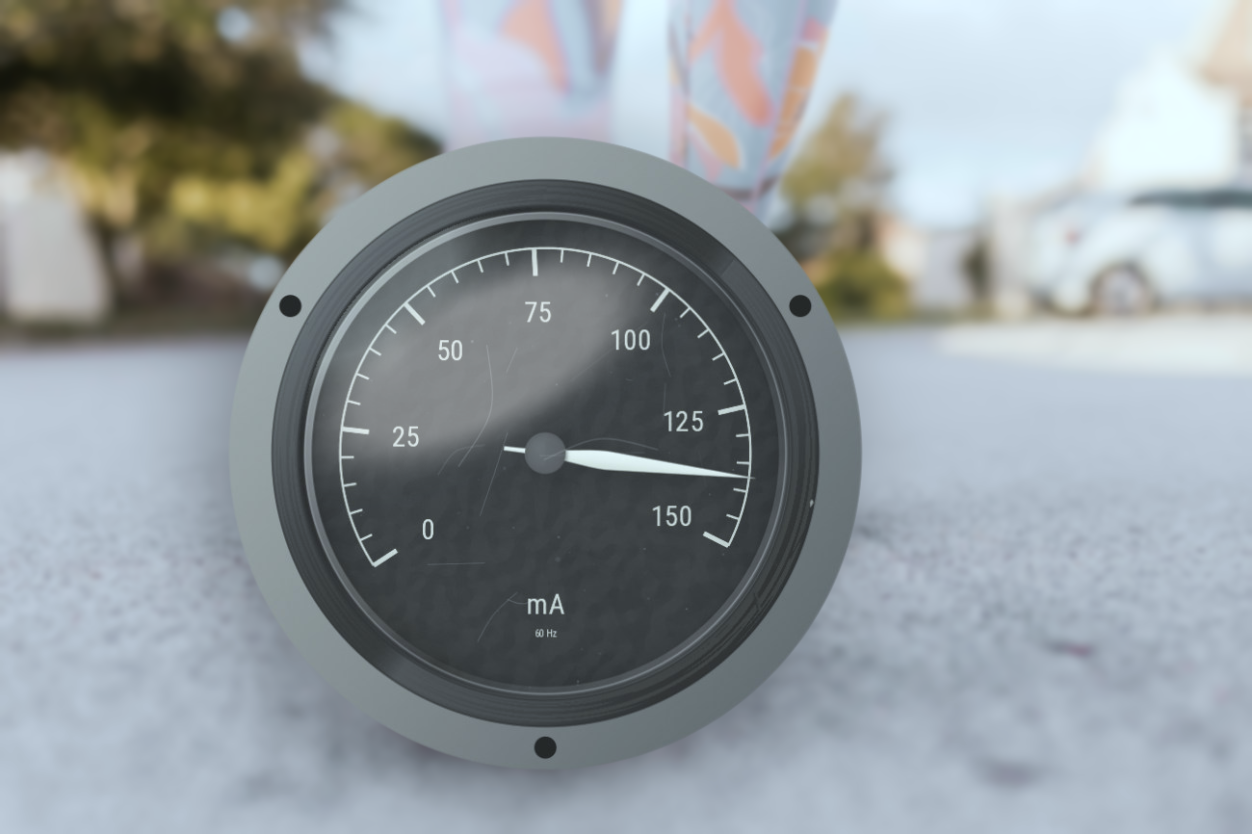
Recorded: value=137.5 unit=mA
